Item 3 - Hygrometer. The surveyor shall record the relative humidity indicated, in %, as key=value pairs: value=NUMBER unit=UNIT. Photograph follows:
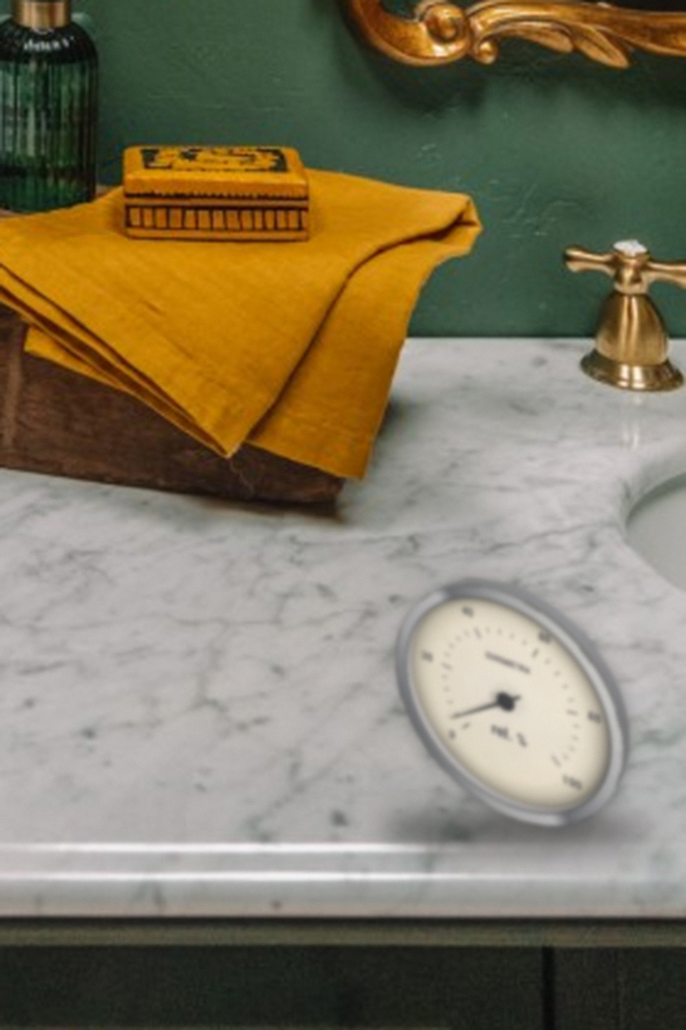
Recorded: value=4 unit=%
